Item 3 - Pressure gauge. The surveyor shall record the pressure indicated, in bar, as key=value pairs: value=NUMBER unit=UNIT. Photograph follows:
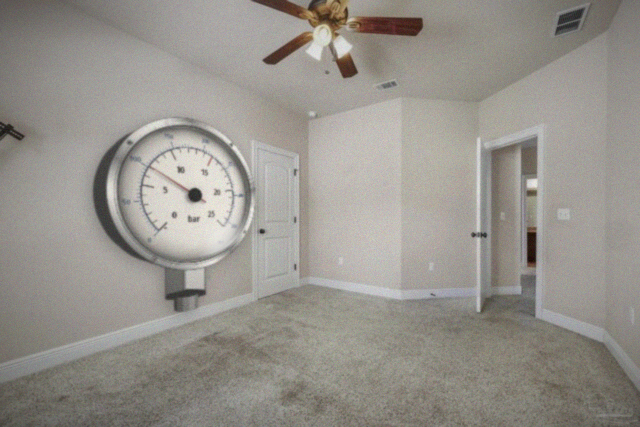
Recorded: value=7 unit=bar
